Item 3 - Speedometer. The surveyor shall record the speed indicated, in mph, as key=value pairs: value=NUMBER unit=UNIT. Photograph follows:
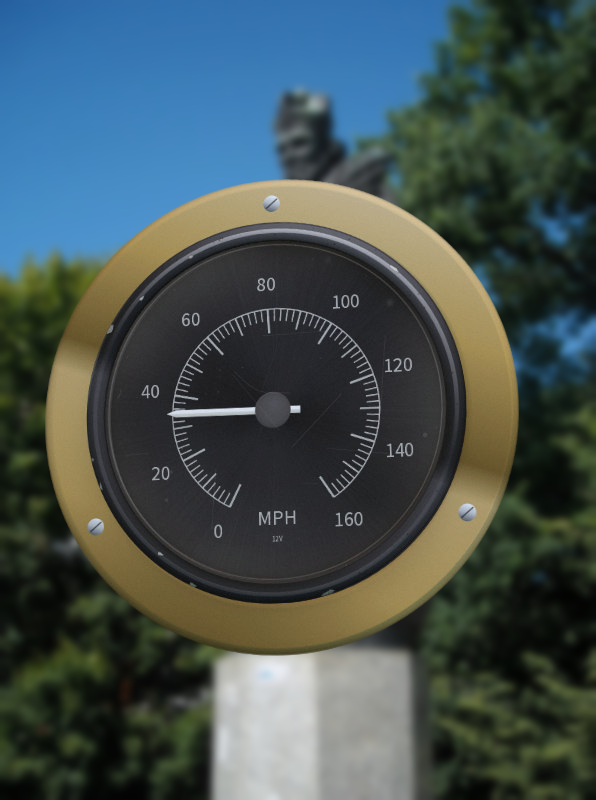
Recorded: value=34 unit=mph
